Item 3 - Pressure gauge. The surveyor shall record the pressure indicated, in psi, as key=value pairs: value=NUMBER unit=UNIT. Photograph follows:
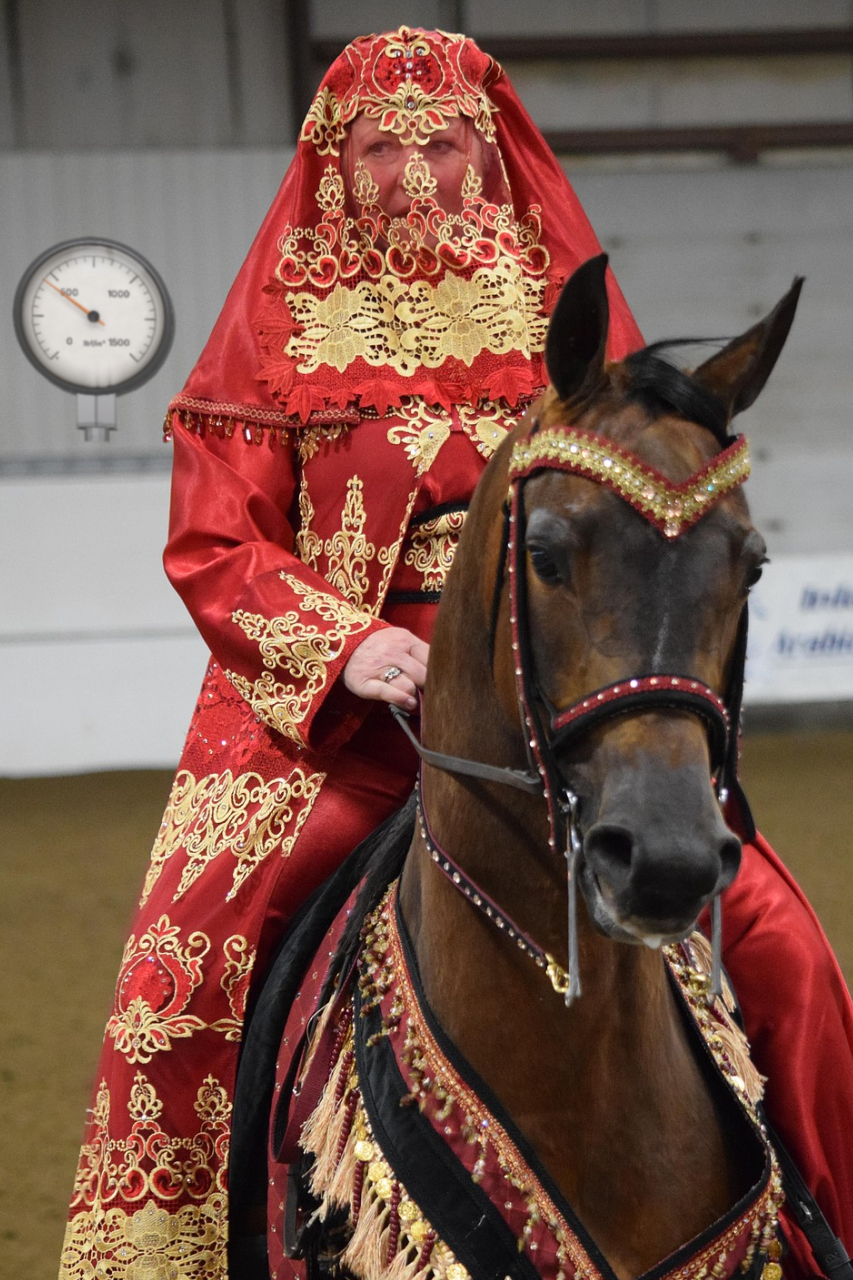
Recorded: value=450 unit=psi
